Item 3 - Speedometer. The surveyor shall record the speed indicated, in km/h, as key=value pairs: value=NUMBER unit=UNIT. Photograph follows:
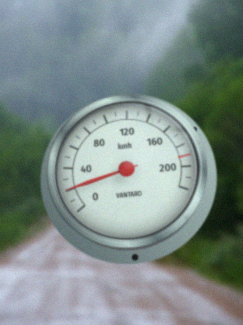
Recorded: value=20 unit=km/h
